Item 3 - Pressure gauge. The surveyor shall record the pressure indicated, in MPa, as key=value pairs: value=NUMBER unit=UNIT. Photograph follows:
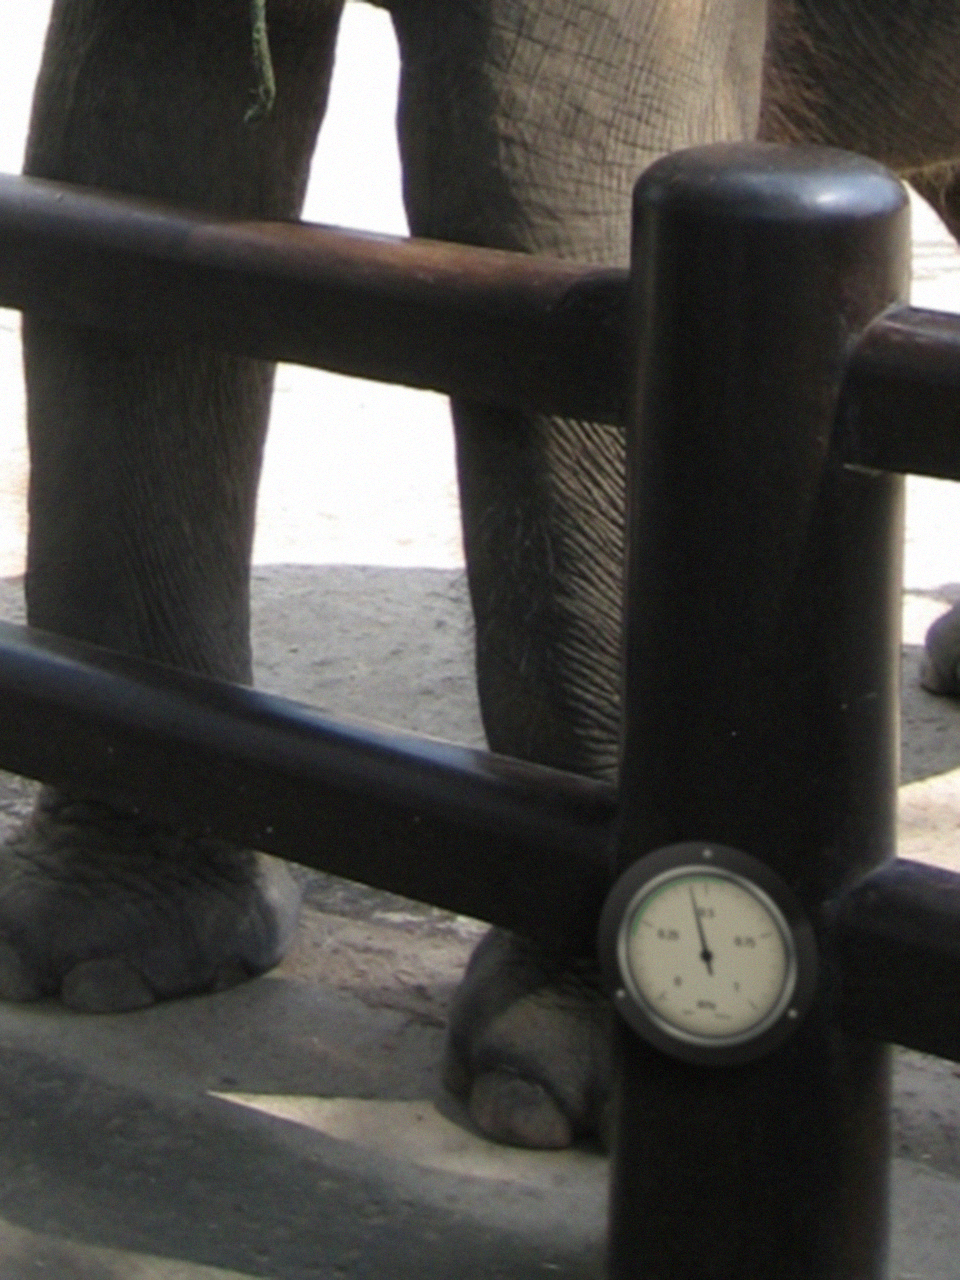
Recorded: value=0.45 unit=MPa
